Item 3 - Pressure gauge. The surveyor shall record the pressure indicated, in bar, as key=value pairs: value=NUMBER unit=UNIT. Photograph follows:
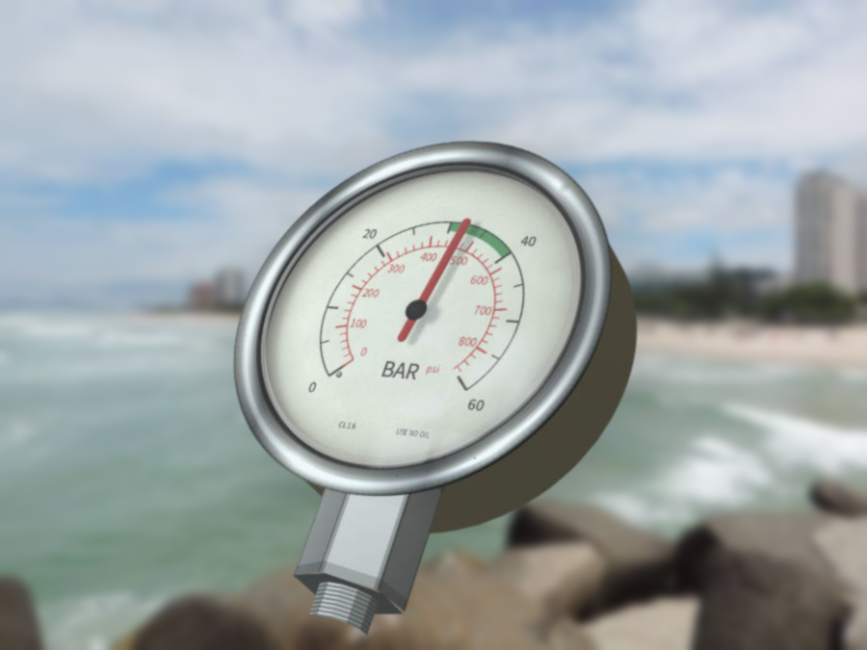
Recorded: value=32.5 unit=bar
